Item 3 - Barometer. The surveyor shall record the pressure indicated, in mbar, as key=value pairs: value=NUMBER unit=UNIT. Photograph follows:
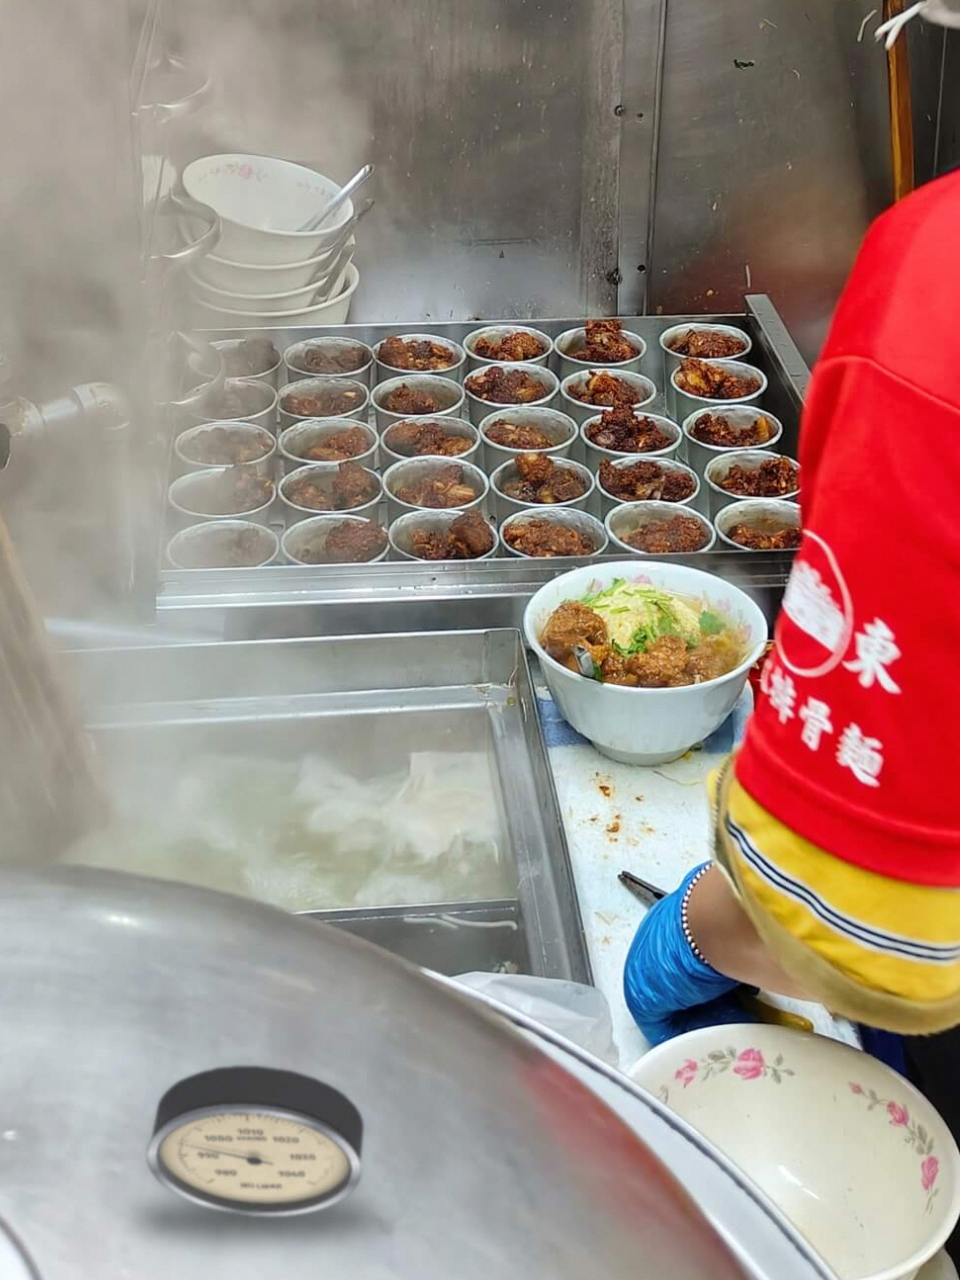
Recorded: value=995 unit=mbar
